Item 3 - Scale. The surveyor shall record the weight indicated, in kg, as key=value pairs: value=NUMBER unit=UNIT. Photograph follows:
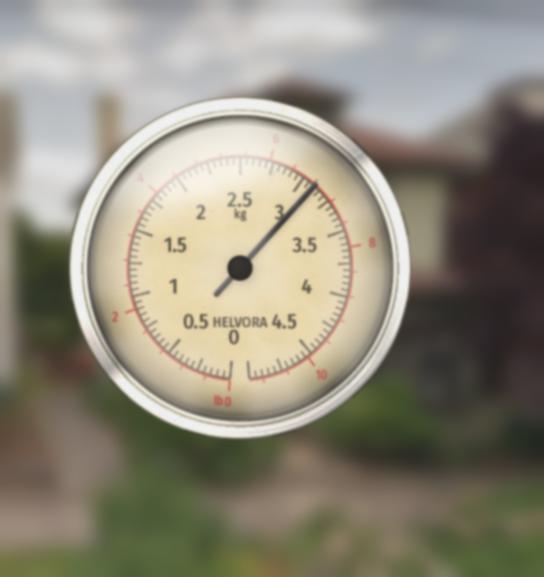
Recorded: value=3.1 unit=kg
